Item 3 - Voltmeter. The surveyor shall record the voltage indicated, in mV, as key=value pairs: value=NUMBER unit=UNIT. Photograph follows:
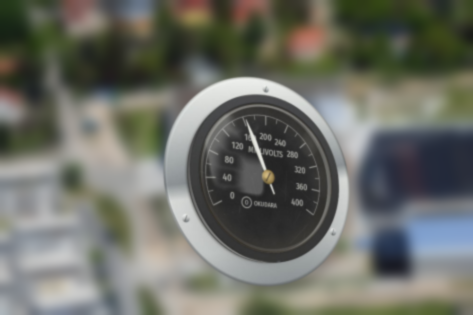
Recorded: value=160 unit=mV
